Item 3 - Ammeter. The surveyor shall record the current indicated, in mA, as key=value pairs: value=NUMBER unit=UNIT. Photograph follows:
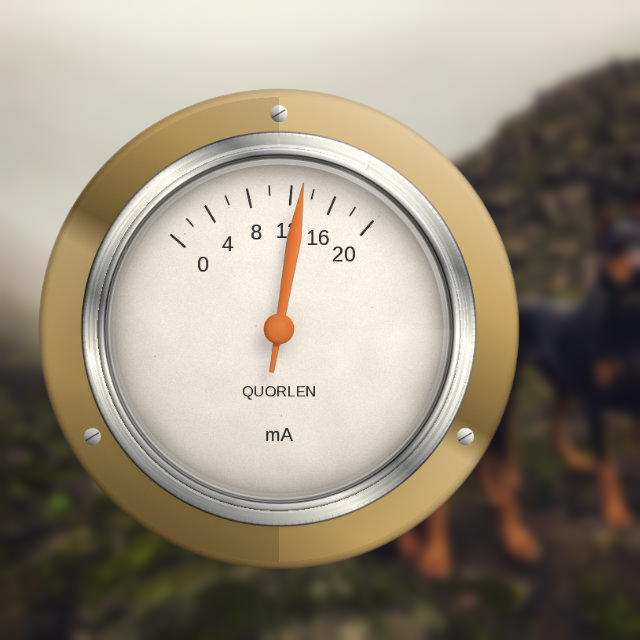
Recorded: value=13 unit=mA
